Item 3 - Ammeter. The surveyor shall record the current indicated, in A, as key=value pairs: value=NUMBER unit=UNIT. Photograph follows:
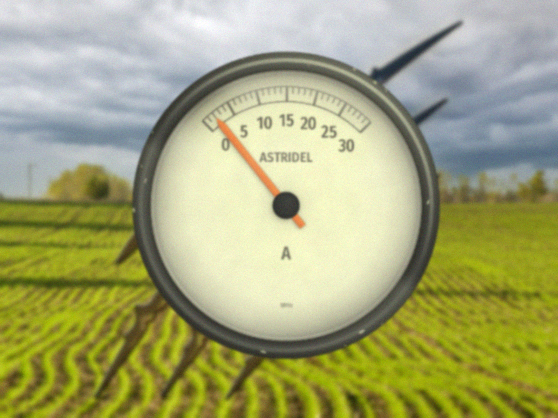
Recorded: value=2 unit=A
